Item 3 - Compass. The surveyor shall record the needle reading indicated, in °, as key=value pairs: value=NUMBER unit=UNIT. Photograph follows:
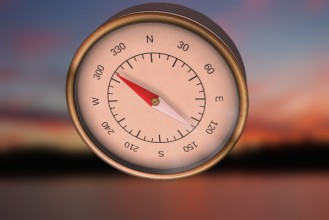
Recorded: value=310 unit=°
